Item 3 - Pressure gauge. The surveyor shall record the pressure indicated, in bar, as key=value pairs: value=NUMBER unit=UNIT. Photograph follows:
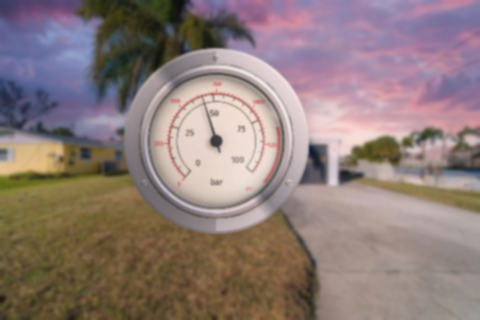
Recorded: value=45 unit=bar
